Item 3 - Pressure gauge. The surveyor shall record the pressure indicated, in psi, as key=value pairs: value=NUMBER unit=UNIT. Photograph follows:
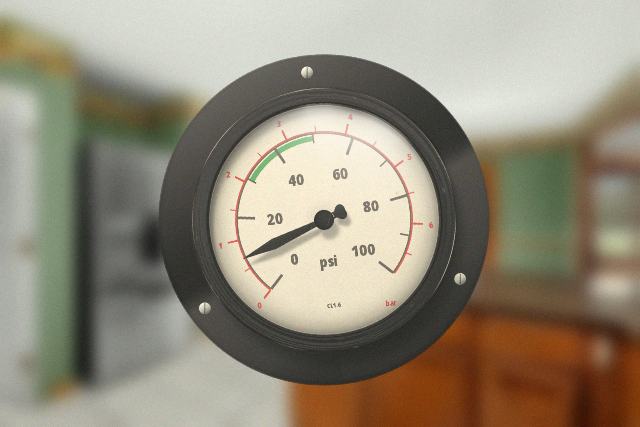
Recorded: value=10 unit=psi
